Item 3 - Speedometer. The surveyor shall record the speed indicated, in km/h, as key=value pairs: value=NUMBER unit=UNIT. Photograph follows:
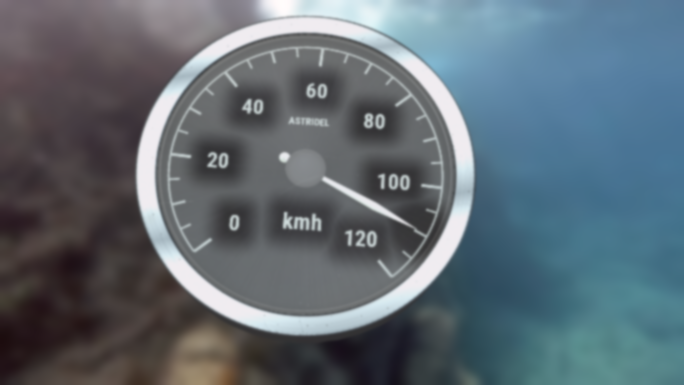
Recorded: value=110 unit=km/h
